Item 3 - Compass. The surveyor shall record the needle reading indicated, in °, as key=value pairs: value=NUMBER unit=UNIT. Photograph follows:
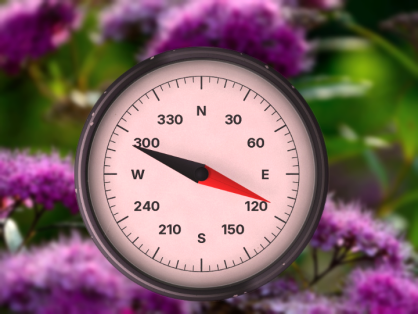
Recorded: value=112.5 unit=°
